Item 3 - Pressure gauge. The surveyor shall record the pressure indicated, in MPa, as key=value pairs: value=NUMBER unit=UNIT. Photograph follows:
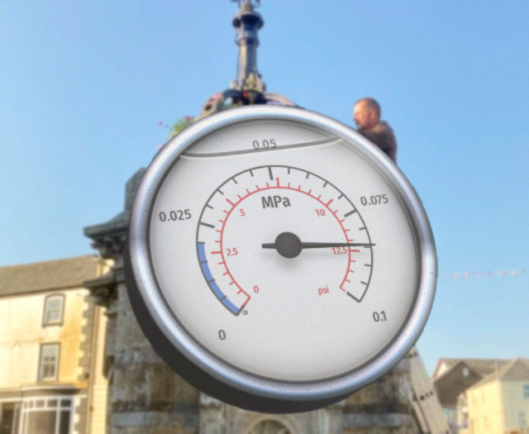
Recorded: value=0.085 unit=MPa
